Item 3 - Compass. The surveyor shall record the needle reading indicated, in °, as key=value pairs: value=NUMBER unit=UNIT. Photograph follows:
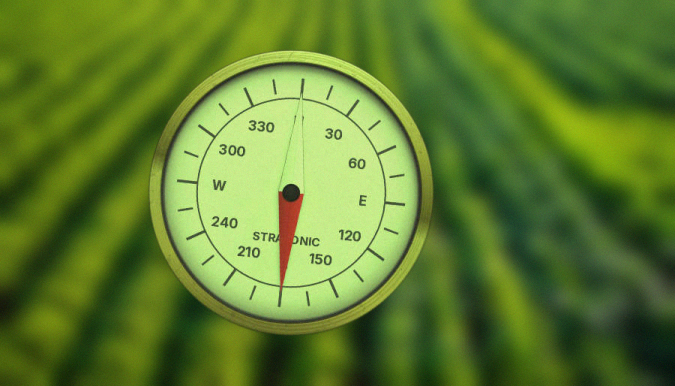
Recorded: value=180 unit=°
